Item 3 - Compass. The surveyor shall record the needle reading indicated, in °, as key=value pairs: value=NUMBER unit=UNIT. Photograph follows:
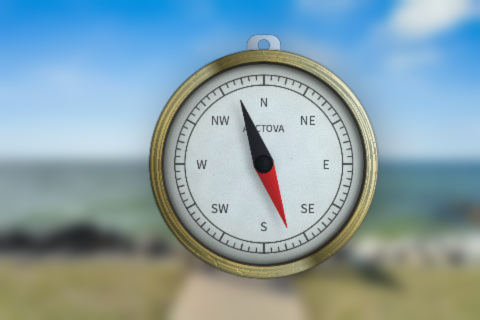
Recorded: value=160 unit=°
